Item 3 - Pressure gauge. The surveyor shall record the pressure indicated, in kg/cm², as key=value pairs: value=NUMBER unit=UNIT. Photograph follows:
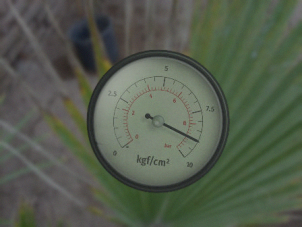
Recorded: value=9 unit=kg/cm²
